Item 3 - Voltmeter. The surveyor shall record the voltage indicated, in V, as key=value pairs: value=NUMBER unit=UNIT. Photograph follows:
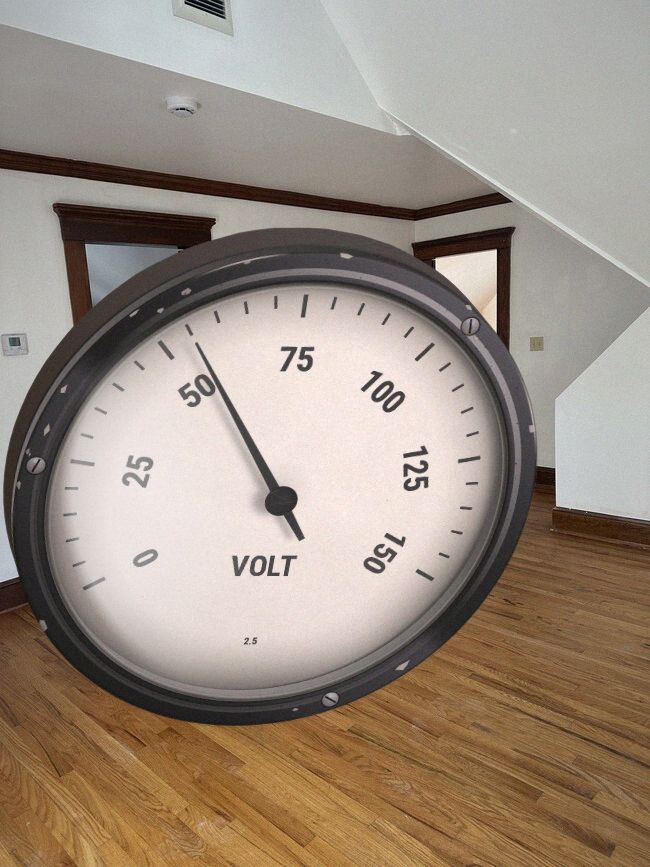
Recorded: value=55 unit=V
